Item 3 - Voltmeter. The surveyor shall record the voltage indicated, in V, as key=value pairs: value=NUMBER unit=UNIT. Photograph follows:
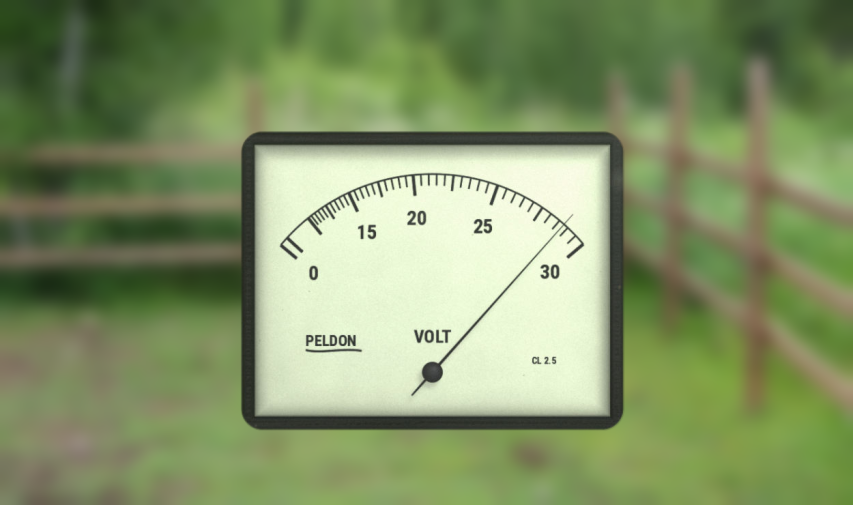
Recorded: value=28.75 unit=V
